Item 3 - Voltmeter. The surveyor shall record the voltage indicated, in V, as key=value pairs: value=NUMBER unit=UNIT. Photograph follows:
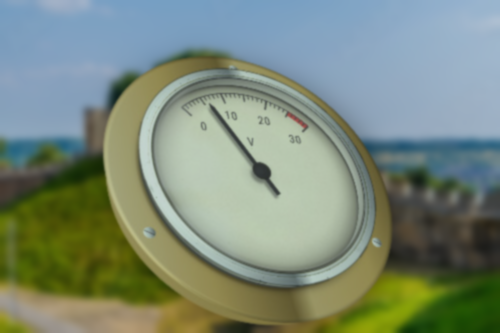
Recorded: value=5 unit=V
